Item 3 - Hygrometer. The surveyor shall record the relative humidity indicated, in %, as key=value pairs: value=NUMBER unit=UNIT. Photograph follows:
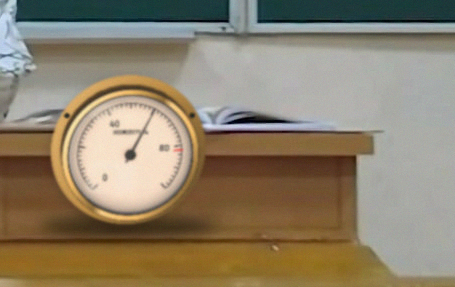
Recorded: value=60 unit=%
